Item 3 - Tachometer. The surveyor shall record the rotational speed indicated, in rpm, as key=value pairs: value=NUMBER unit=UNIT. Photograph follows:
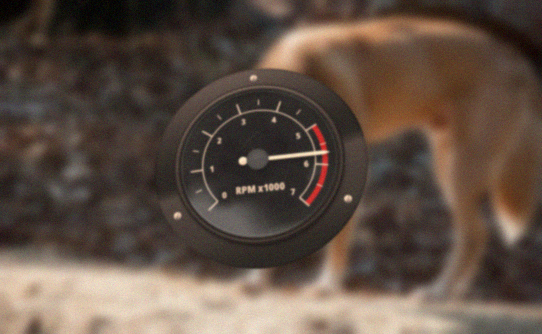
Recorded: value=5750 unit=rpm
